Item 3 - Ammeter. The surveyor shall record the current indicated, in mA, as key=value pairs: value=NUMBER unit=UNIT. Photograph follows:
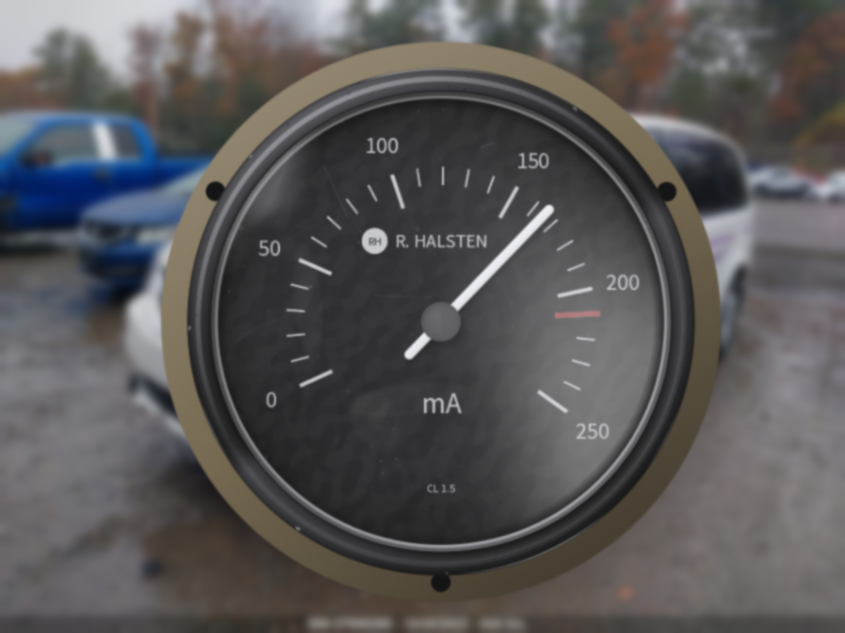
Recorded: value=165 unit=mA
